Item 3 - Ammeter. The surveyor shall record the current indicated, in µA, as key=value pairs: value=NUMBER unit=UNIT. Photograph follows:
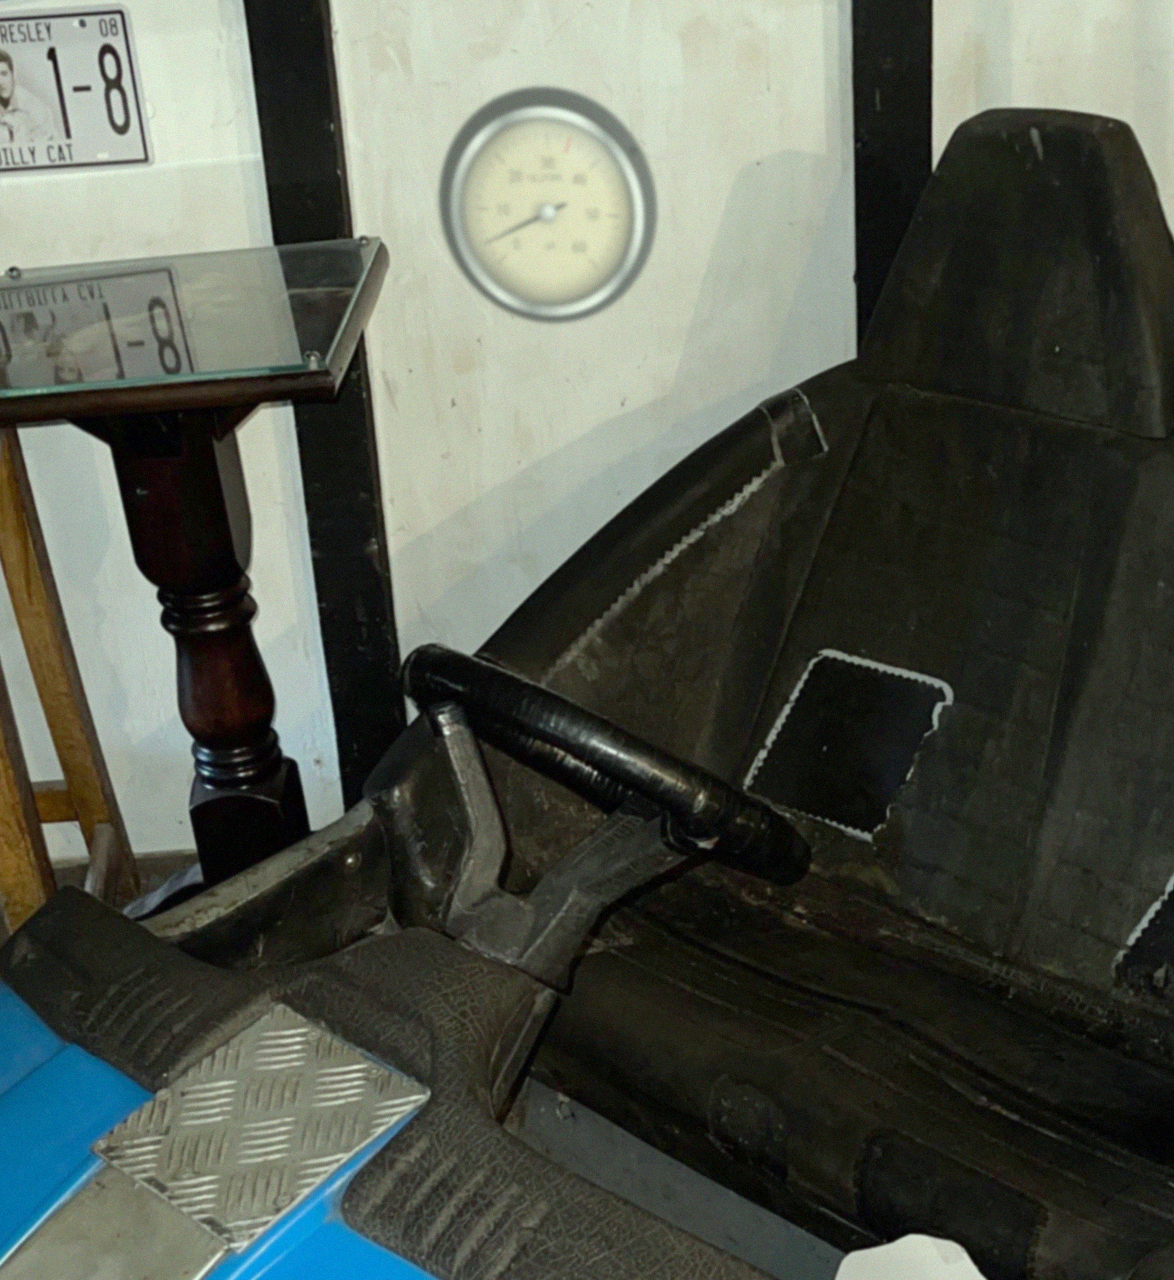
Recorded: value=4 unit=µA
